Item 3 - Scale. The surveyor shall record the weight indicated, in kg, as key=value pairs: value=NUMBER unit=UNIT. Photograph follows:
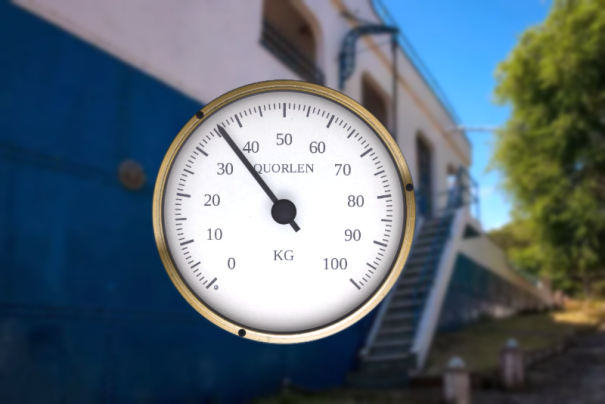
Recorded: value=36 unit=kg
